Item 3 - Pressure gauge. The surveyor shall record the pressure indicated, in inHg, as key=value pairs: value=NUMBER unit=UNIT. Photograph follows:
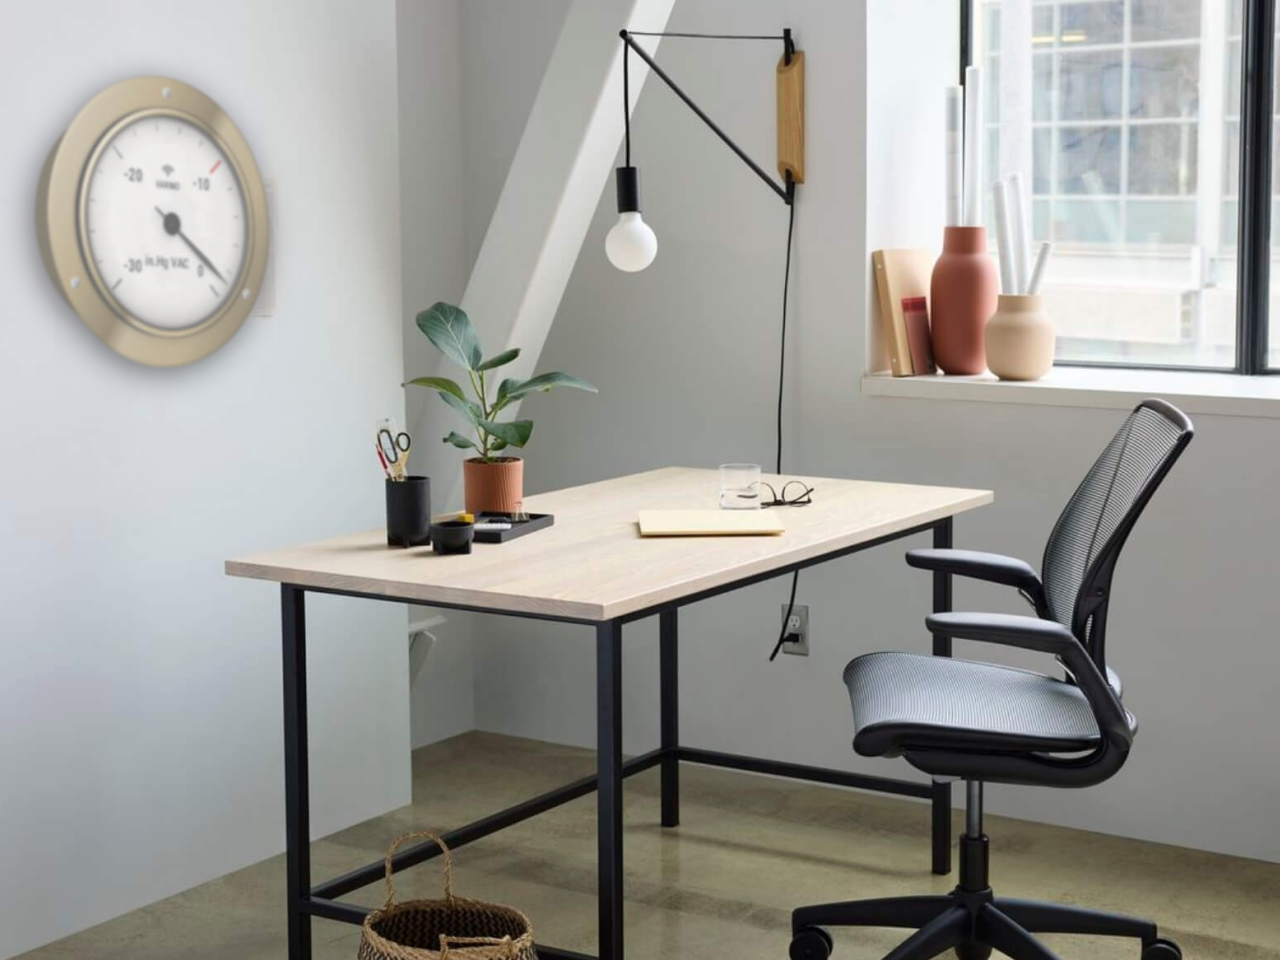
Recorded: value=-1 unit=inHg
